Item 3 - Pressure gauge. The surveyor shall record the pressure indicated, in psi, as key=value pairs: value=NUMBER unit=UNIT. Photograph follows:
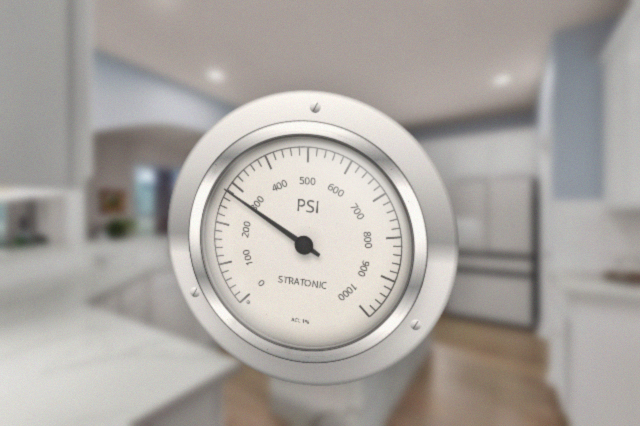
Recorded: value=280 unit=psi
